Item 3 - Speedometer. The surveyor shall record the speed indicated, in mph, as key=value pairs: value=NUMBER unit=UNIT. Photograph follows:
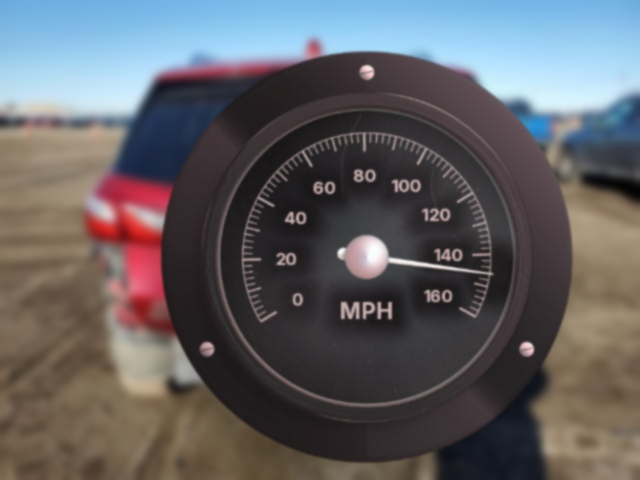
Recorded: value=146 unit=mph
